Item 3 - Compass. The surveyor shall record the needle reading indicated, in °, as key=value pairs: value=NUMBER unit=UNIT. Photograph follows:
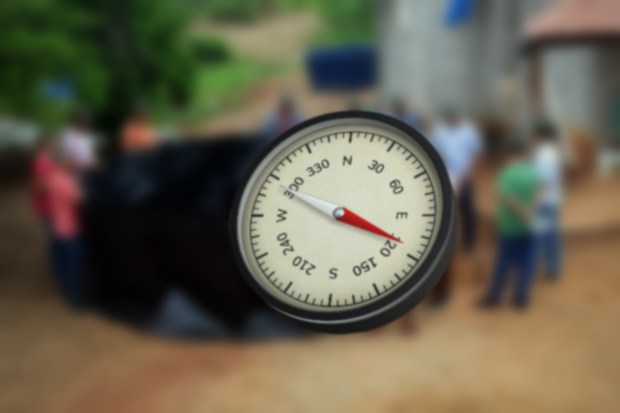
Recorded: value=115 unit=°
